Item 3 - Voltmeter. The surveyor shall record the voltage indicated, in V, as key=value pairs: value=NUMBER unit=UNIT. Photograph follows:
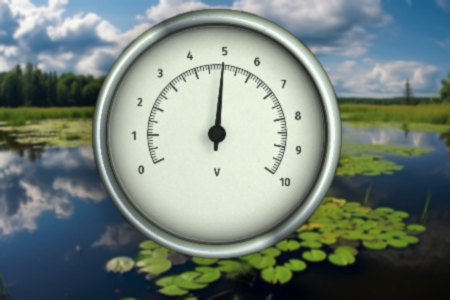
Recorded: value=5 unit=V
